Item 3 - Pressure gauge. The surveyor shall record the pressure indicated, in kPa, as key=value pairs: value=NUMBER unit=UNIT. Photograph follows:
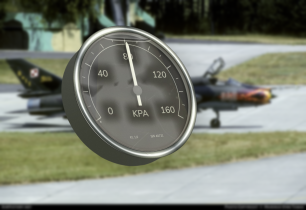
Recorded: value=80 unit=kPa
